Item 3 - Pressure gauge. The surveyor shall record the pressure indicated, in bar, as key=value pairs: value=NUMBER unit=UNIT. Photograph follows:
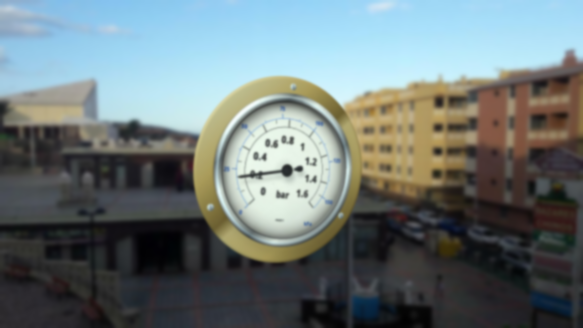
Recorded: value=0.2 unit=bar
